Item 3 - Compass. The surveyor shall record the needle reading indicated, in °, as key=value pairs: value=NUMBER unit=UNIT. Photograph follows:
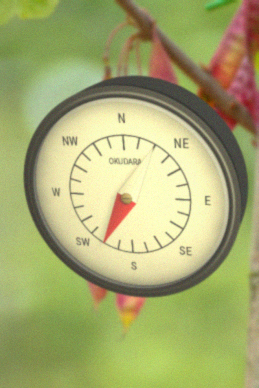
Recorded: value=210 unit=°
